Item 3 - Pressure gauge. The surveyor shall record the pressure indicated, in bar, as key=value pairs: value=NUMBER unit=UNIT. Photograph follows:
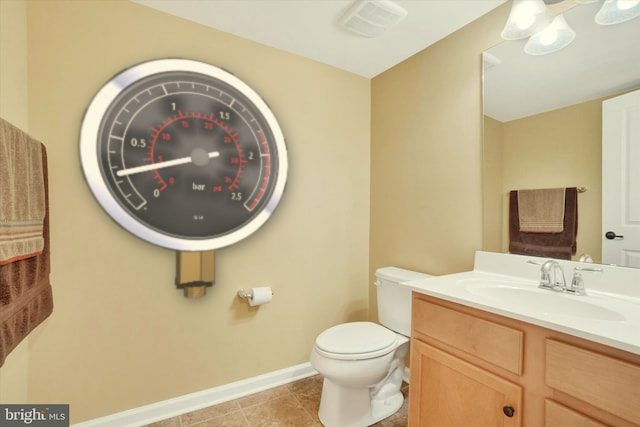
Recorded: value=0.25 unit=bar
